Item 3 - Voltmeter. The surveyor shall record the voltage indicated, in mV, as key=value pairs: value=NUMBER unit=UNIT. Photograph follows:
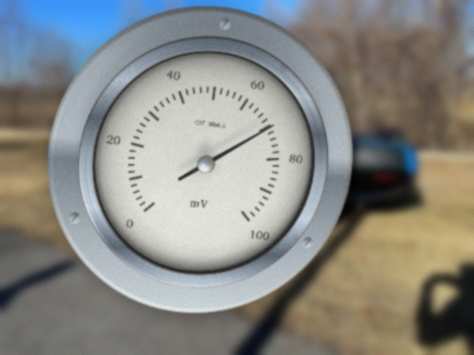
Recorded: value=70 unit=mV
